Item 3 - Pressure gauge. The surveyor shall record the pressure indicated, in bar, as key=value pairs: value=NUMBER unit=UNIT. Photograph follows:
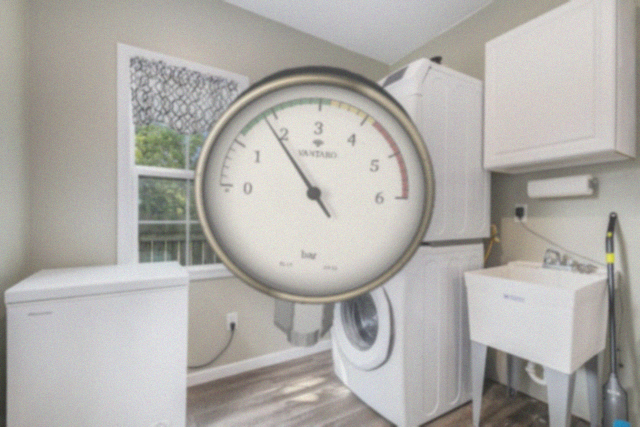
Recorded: value=1.8 unit=bar
